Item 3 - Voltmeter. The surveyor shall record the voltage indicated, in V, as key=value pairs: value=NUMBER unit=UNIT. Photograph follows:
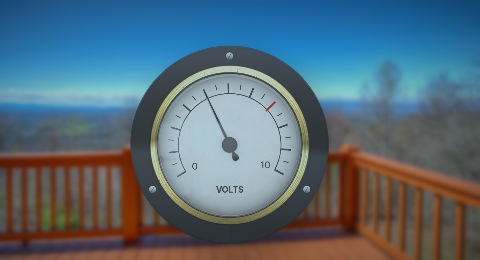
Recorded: value=4 unit=V
